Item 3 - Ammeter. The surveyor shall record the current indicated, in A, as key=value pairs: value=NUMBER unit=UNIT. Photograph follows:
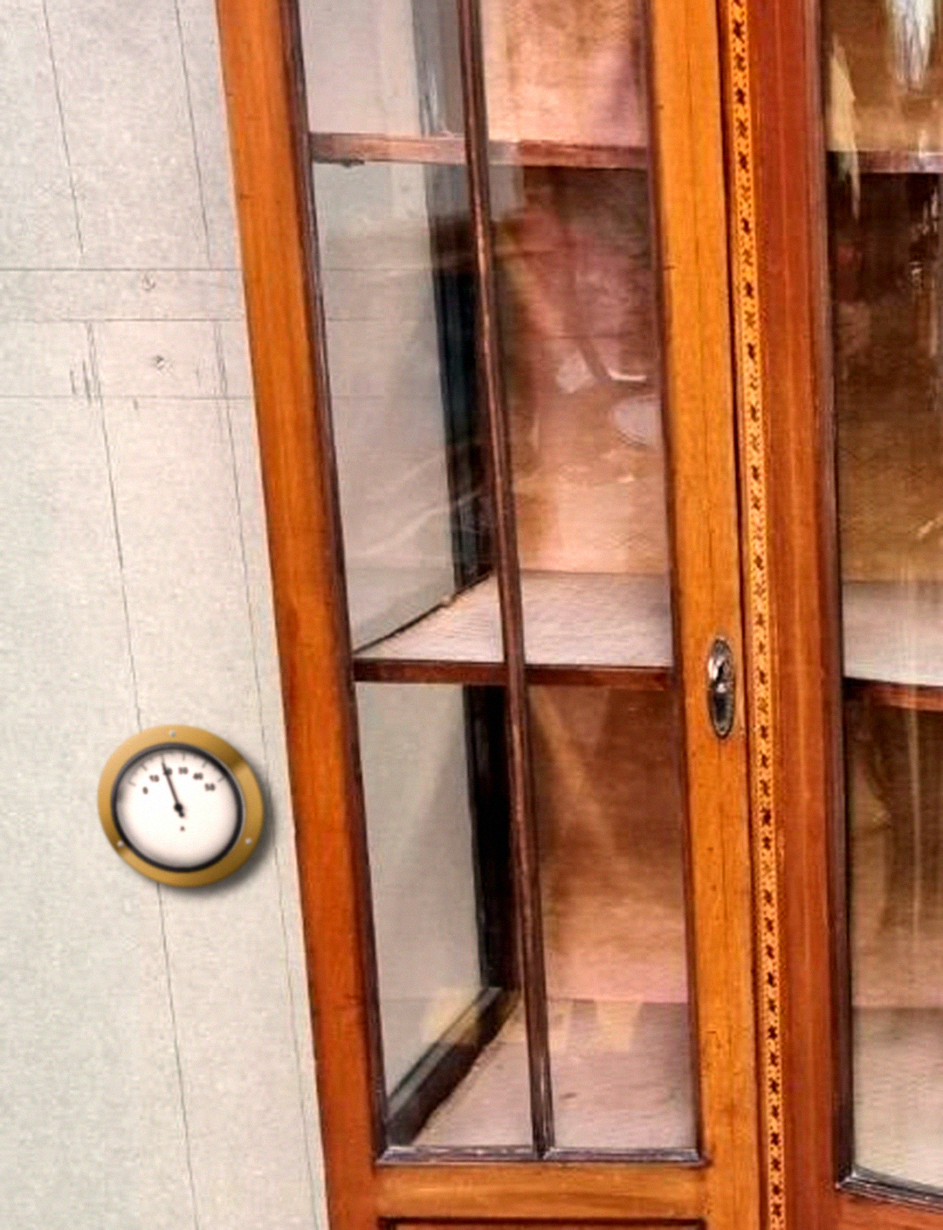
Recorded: value=20 unit=A
